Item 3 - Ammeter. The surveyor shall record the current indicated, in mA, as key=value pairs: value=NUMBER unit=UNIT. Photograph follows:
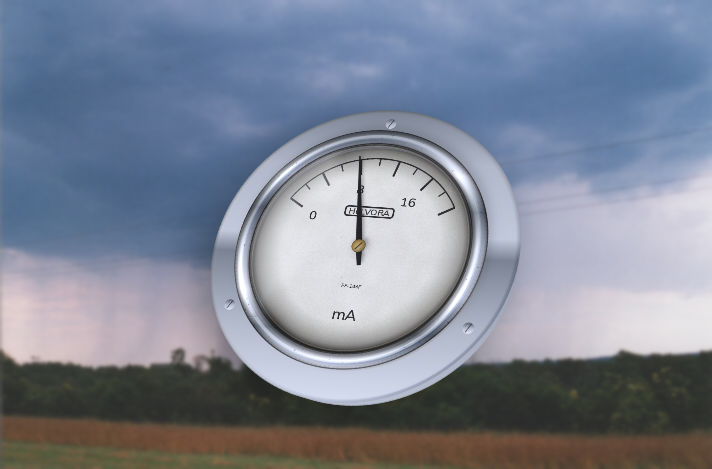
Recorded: value=8 unit=mA
